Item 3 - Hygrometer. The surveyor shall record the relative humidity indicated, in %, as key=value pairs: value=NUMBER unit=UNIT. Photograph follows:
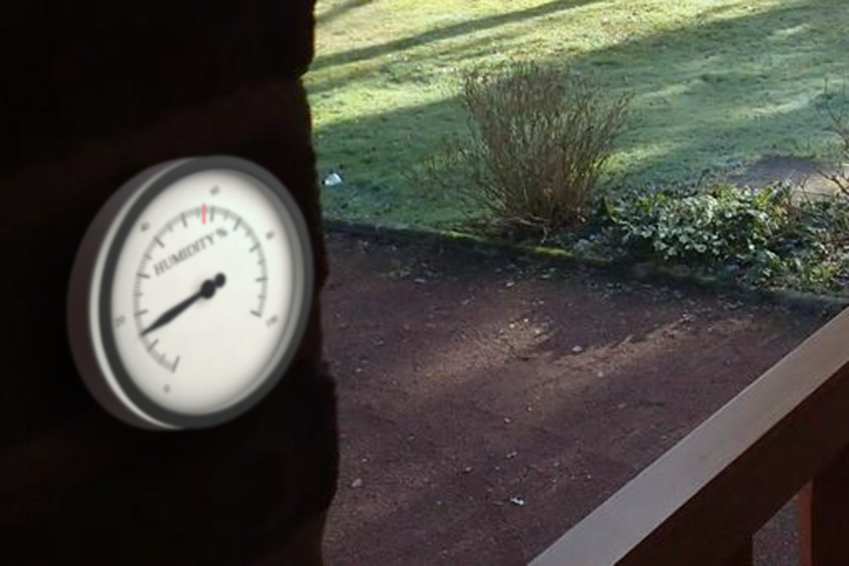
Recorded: value=15 unit=%
